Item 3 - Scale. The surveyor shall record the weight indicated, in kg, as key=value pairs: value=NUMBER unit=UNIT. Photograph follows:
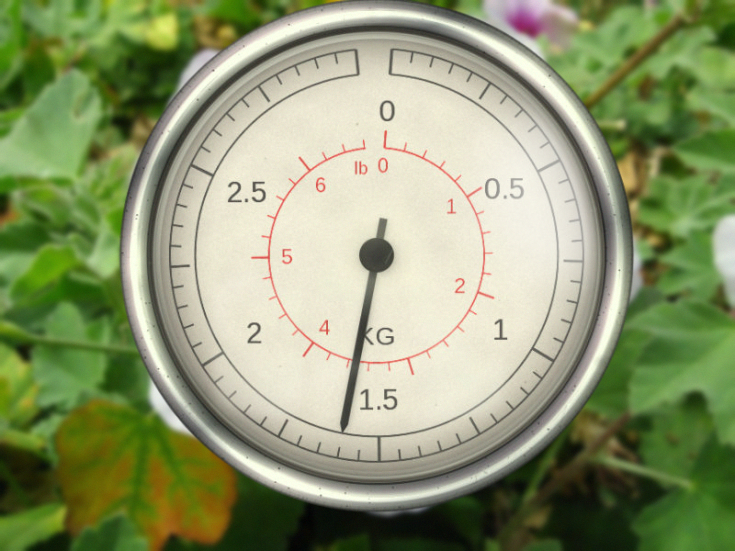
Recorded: value=1.6 unit=kg
